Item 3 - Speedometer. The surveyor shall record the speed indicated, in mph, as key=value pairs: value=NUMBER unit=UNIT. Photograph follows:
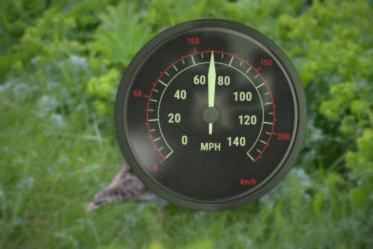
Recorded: value=70 unit=mph
